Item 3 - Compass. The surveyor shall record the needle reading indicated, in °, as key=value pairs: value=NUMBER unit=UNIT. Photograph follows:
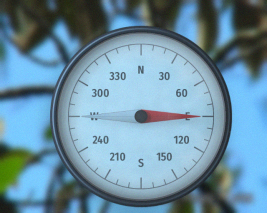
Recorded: value=90 unit=°
